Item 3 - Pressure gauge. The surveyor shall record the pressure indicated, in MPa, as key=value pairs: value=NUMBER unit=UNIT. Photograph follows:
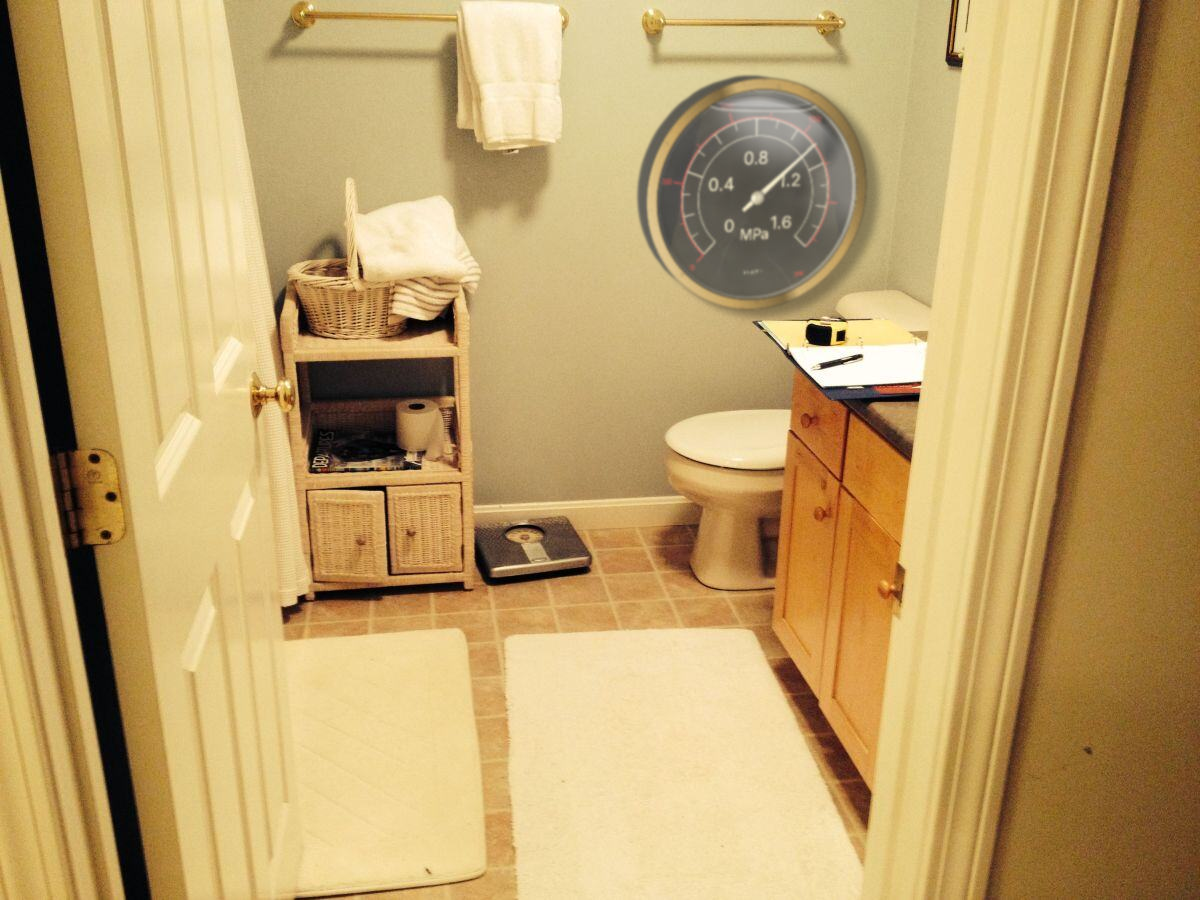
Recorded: value=1.1 unit=MPa
